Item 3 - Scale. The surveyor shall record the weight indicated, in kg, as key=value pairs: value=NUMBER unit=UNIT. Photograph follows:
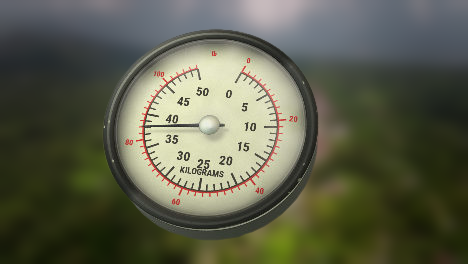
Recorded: value=38 unit=kg
